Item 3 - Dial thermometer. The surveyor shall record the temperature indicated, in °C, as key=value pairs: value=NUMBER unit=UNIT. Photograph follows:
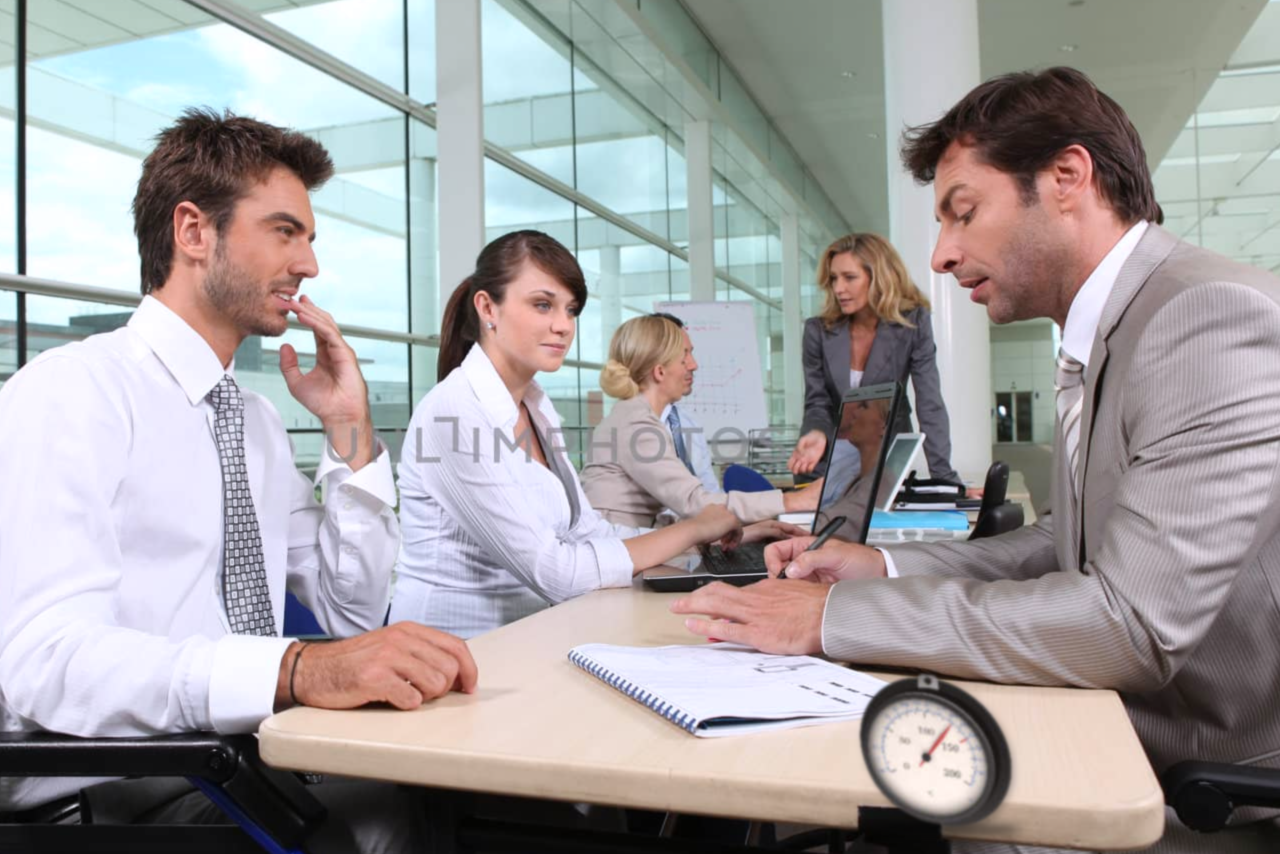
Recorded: value=130 unit=°C
